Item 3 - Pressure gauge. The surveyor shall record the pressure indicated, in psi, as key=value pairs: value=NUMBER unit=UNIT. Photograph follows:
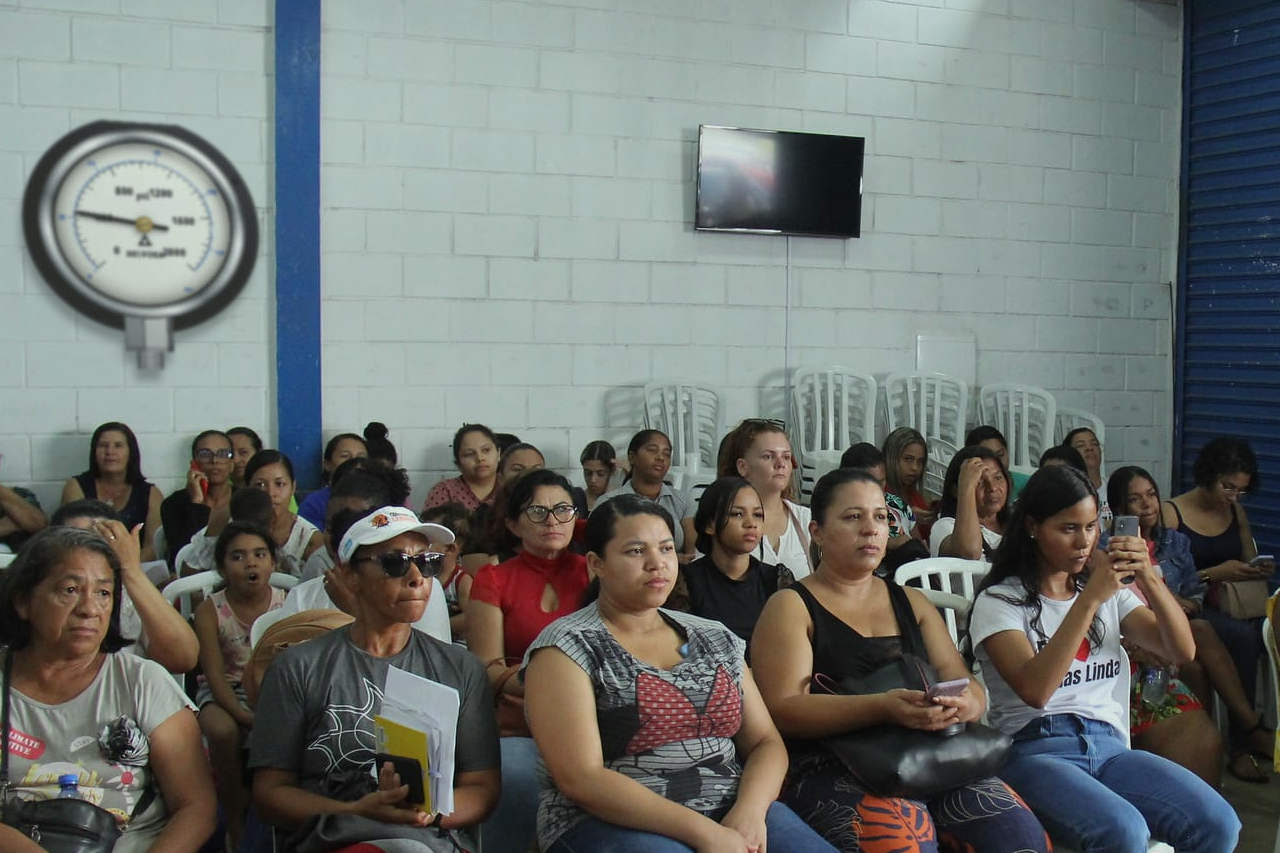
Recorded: value=400 unit=psi
